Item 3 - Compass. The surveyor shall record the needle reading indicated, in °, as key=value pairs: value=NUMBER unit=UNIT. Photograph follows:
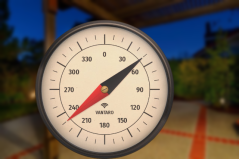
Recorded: value=230 unit=°
